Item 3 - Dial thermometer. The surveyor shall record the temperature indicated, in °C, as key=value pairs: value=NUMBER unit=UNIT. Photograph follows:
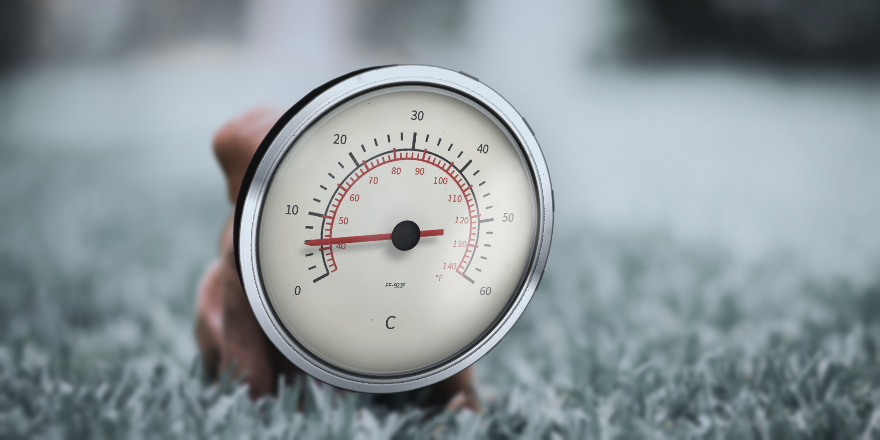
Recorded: value=6 unit=°C
